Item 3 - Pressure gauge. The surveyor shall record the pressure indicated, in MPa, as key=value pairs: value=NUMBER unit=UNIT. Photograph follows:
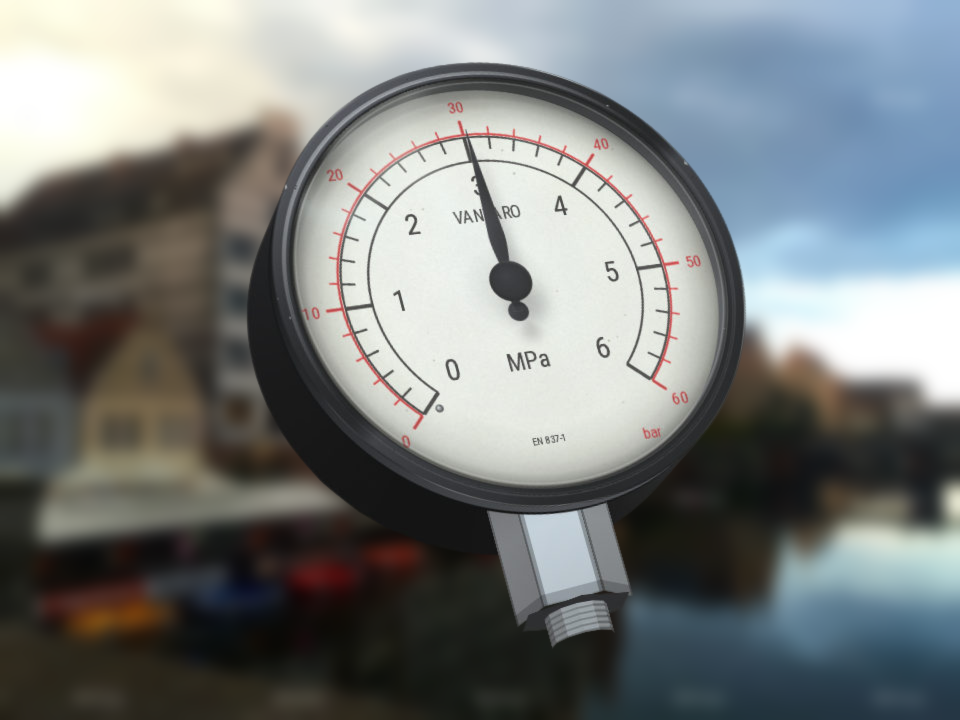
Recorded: value=3 unit=MPa
